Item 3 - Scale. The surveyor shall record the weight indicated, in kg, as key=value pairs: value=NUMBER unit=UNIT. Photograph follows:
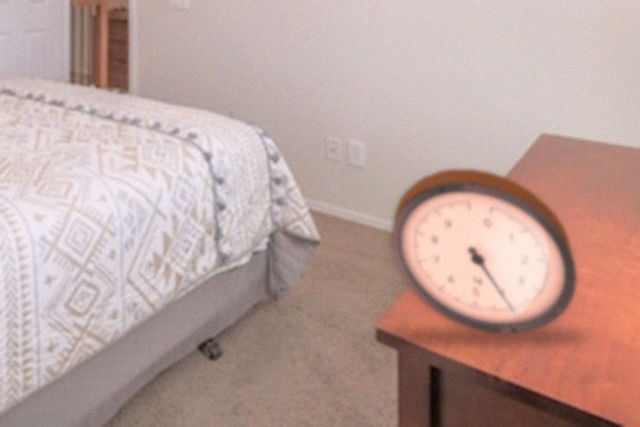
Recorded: value=4 unit=kg
